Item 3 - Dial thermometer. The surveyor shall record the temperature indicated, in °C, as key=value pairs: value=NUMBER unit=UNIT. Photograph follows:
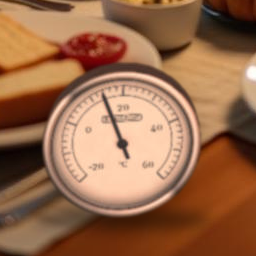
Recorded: value=14 unit=°C
